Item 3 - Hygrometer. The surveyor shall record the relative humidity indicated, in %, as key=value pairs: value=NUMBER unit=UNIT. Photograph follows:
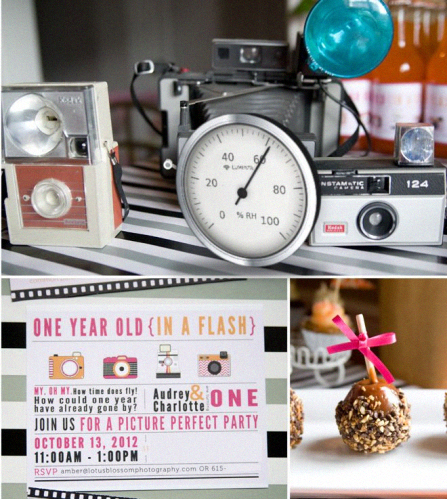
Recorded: value=62 unit=%
